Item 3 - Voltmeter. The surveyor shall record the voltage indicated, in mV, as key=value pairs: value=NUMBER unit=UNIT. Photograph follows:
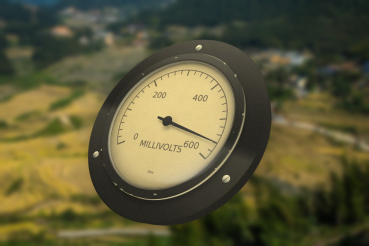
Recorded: value=560 unit=mV
